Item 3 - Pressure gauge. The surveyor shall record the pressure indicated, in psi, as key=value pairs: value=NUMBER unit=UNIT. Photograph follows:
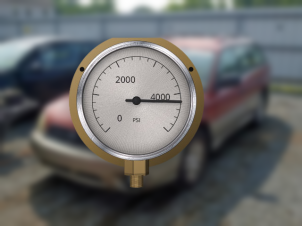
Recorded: value=4200 unit=psi
